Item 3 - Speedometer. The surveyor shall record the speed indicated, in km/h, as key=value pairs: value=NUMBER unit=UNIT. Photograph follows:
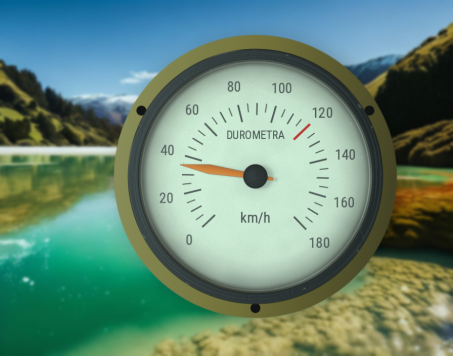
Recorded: value=35 unit=km/h
